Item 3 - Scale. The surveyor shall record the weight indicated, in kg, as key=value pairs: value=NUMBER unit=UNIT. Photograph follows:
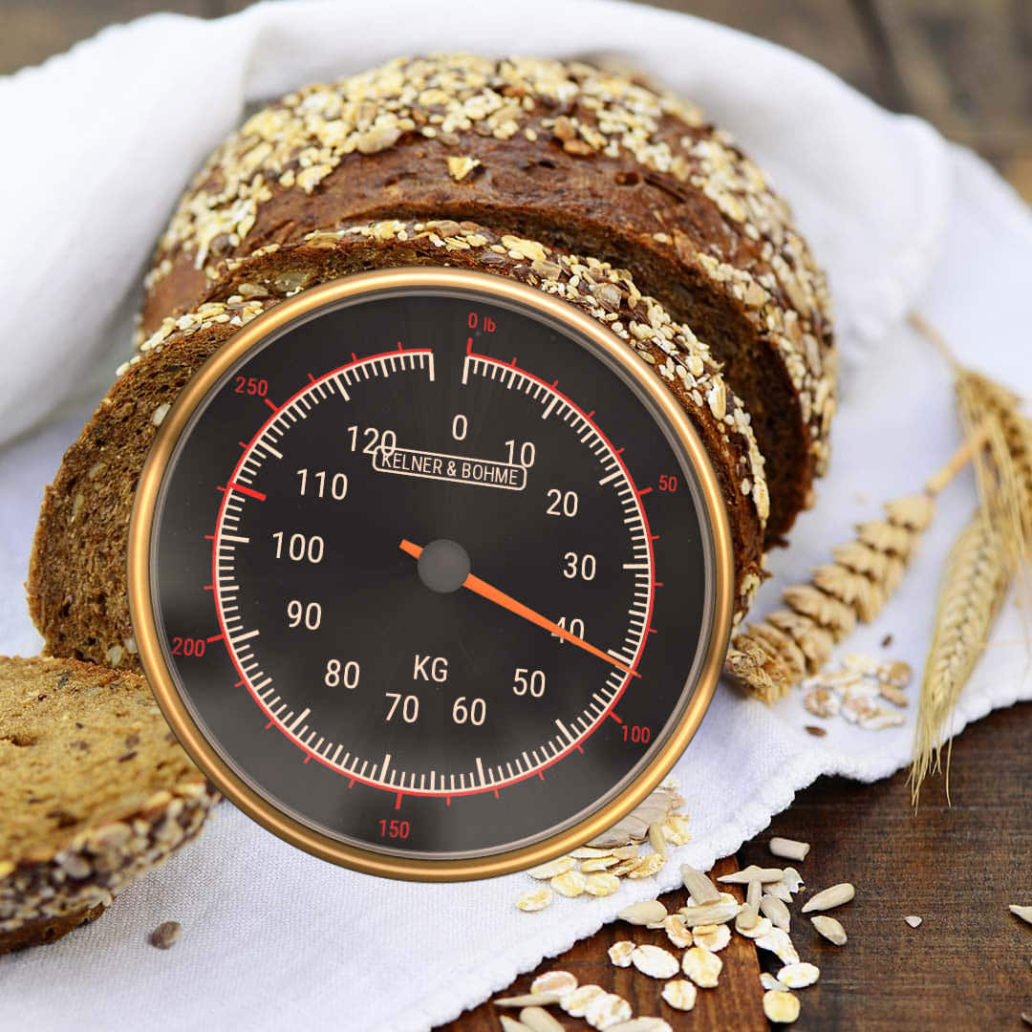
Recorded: value=41 unit=kg
